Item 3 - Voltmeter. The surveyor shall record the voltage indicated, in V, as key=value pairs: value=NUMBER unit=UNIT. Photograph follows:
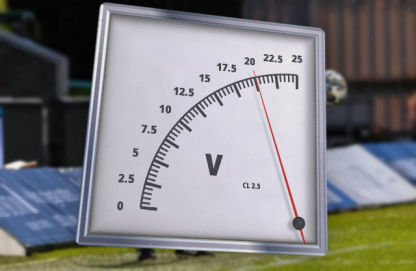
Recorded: value=20 unit=V
